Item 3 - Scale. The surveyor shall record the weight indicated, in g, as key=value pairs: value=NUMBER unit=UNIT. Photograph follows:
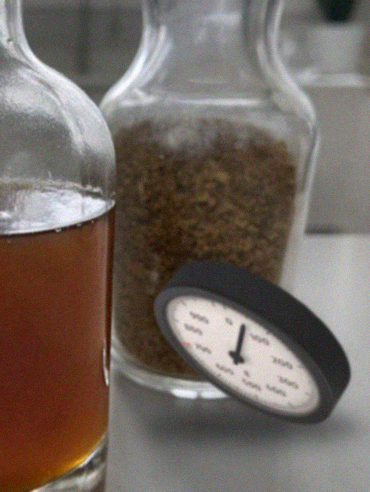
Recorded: value=50 unit=g
